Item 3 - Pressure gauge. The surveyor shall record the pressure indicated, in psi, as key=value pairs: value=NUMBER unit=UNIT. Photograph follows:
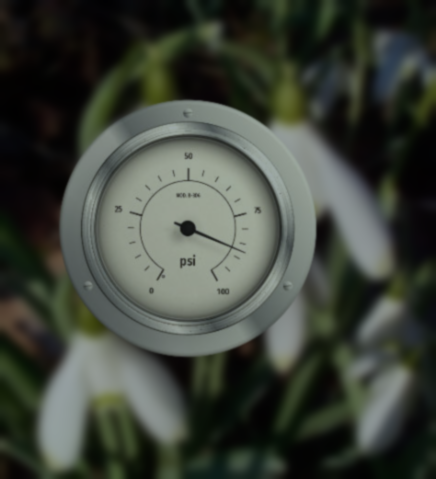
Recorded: value=87.5 unit=psi
